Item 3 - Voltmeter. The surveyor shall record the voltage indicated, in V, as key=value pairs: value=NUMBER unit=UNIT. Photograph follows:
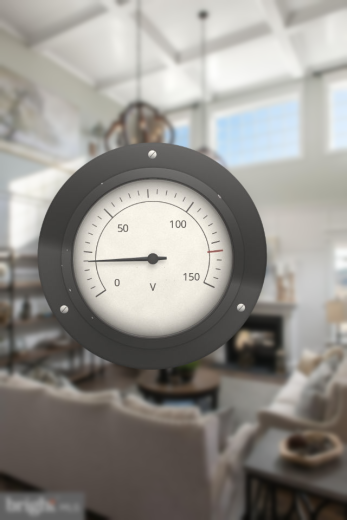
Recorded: value=20 unit=V
